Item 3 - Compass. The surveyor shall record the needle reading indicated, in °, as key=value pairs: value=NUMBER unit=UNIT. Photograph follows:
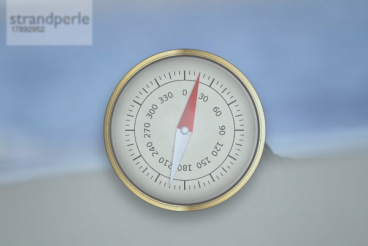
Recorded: value=15 unit=°
